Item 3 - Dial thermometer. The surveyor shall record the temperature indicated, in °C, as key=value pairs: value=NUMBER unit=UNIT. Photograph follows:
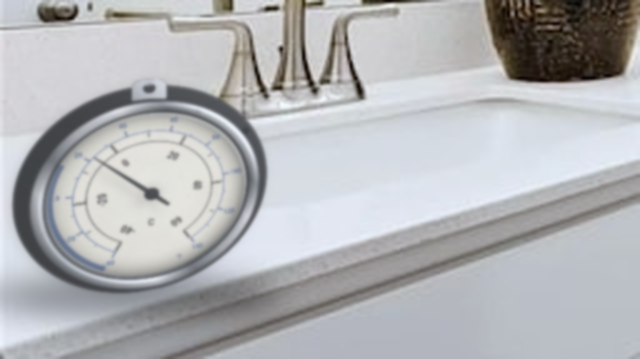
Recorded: value=-5 unit=°C
